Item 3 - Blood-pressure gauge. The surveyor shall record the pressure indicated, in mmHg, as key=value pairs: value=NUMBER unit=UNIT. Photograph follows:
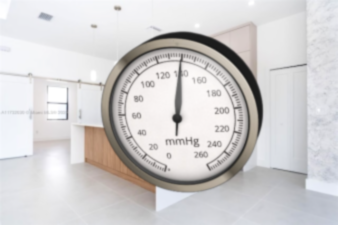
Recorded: value=140 unit=mmHg
